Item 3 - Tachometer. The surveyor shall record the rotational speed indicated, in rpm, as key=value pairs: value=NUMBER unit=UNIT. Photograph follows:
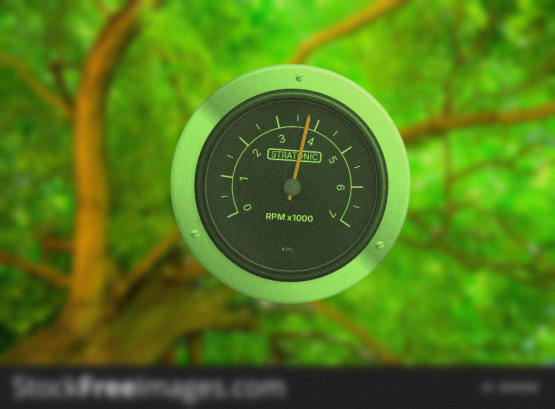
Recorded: value=3750 unit=rpm
